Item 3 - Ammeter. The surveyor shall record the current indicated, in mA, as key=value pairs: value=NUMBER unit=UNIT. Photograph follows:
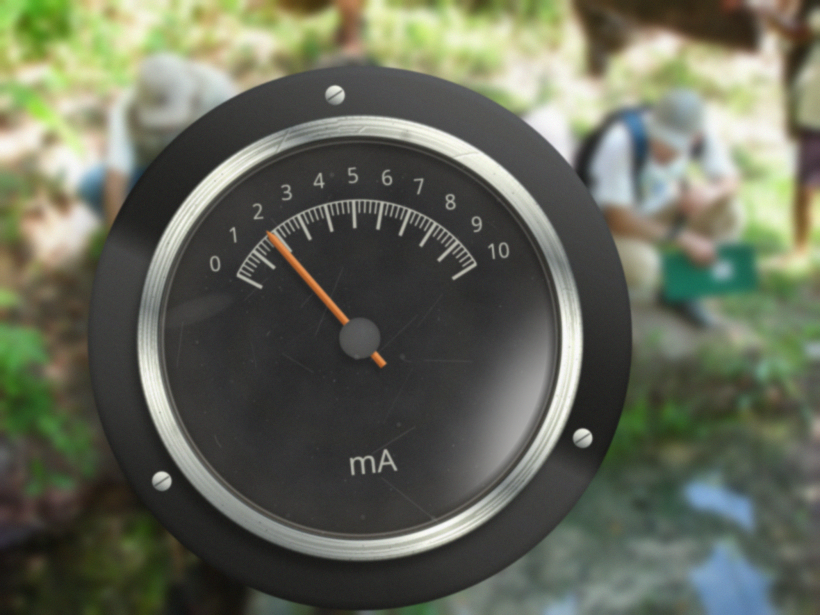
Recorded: value=1.8 unit=mA
